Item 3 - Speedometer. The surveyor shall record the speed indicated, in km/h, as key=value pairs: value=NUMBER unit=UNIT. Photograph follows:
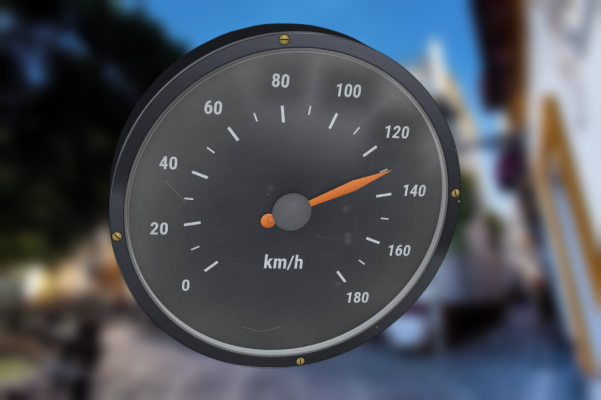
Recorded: value=130 unit=km/h
